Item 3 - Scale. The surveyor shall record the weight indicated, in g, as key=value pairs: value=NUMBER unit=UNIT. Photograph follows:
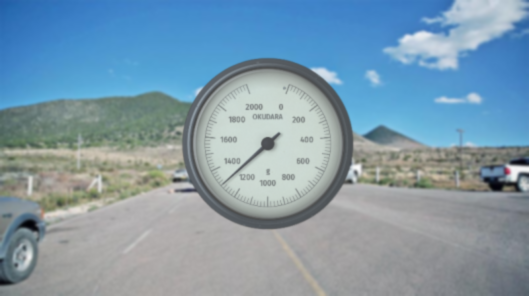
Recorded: value=1300 unit=g
